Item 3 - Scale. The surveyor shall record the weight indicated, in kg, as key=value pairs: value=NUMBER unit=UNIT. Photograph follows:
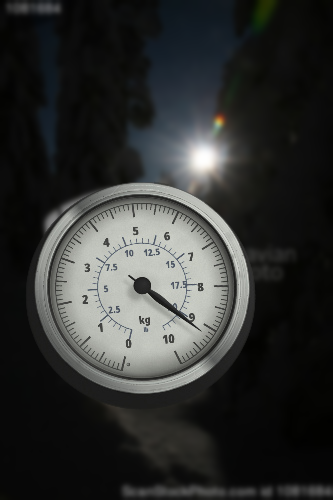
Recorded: value=9.2 unit=kg
